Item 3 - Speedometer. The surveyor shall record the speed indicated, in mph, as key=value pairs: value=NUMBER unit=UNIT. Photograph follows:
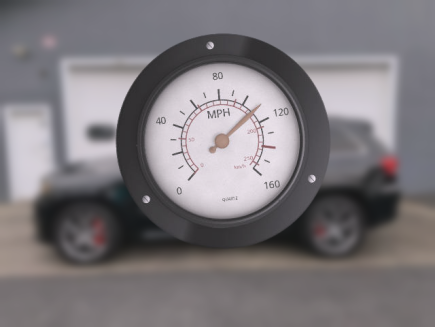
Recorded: value=110 unit=mph
